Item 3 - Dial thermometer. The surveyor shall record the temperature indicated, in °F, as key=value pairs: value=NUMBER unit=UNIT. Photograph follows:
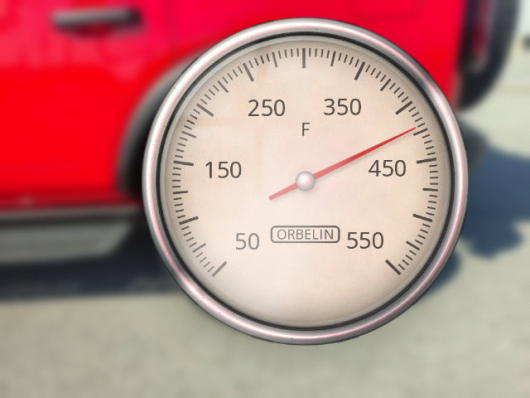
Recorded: value=420 unit=°F
